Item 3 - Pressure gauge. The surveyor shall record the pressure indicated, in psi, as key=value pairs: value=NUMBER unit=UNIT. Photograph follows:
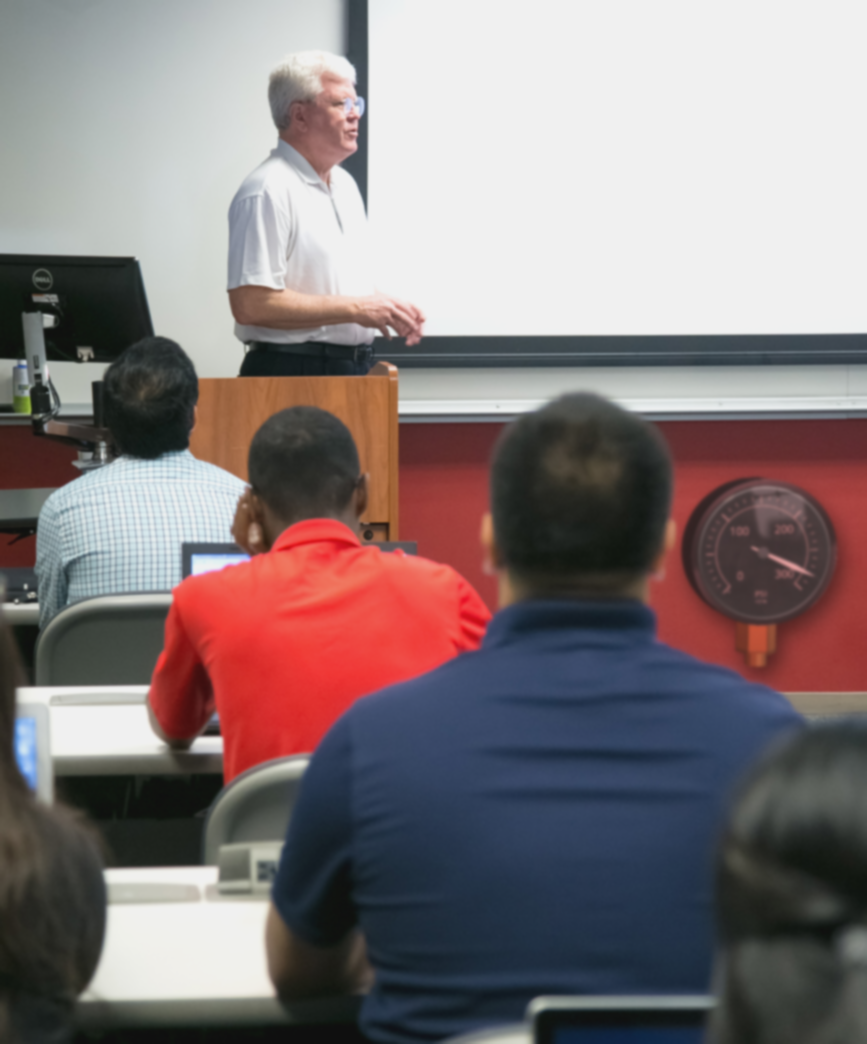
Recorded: value=280 unit=psi
